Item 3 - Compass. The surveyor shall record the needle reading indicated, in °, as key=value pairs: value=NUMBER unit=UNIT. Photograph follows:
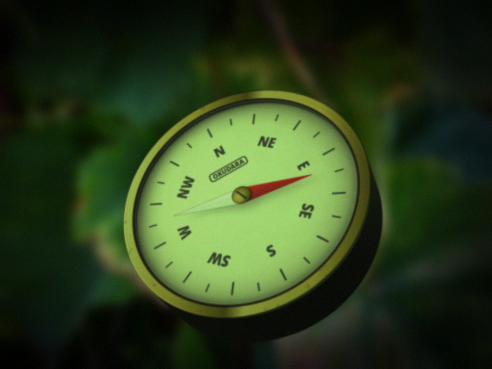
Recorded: value=105 unit=°
